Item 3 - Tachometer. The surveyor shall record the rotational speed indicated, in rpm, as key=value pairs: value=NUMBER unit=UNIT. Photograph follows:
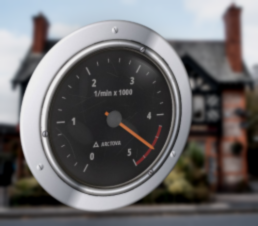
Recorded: value=4600 unit=rpm
